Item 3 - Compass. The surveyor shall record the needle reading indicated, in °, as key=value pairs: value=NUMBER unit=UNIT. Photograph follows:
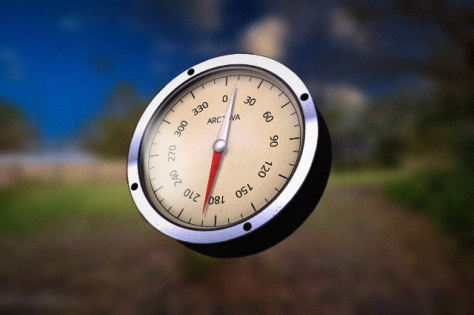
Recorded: value=190 unit=°
